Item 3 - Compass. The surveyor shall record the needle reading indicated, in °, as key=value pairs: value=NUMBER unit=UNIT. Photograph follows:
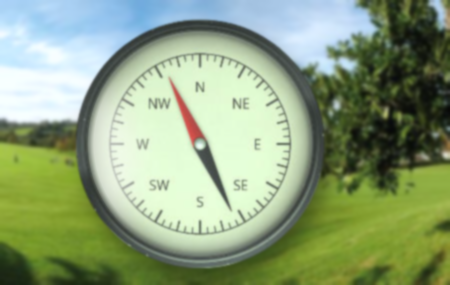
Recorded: value=335 unit=°
